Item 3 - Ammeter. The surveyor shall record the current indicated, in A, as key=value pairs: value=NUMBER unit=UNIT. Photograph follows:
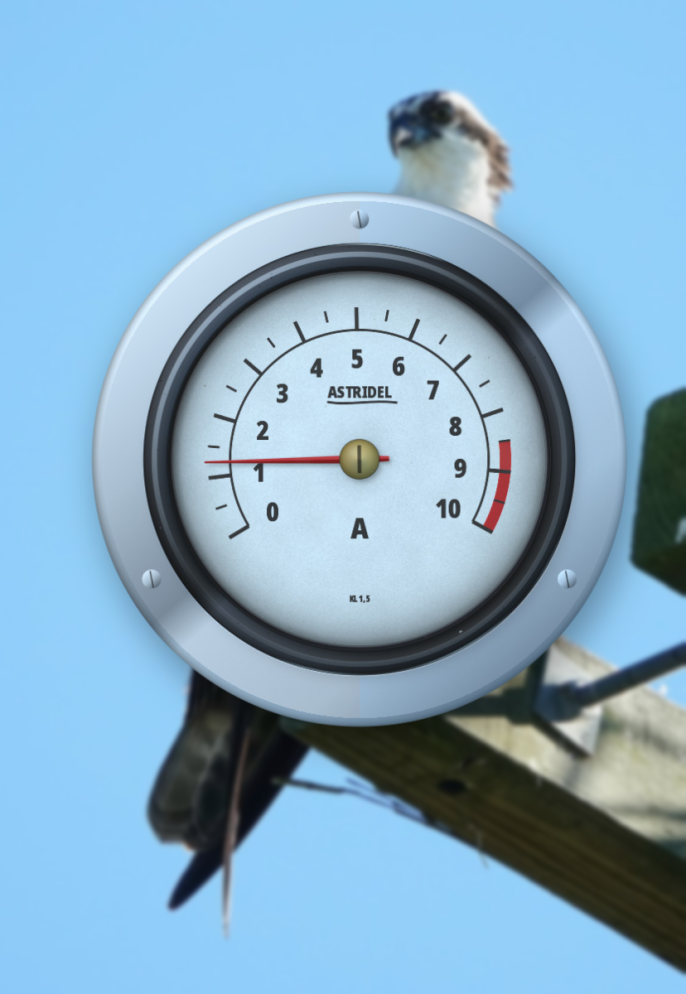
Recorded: value=1.25 unit=A
